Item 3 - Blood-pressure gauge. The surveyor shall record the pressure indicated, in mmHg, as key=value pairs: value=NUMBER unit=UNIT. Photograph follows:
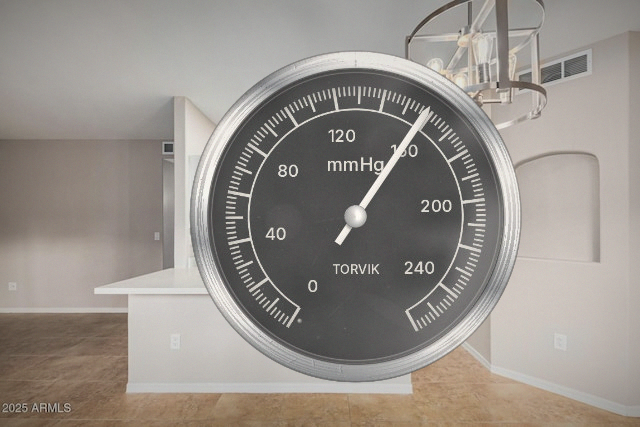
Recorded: value=158 unit=mmHg
